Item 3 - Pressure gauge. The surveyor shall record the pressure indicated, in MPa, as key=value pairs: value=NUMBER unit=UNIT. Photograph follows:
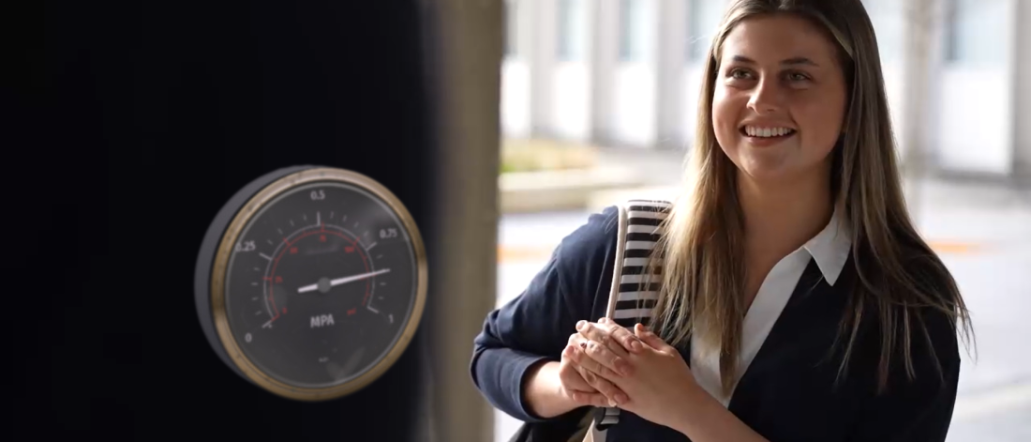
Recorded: value=0.85 unit=MPa
